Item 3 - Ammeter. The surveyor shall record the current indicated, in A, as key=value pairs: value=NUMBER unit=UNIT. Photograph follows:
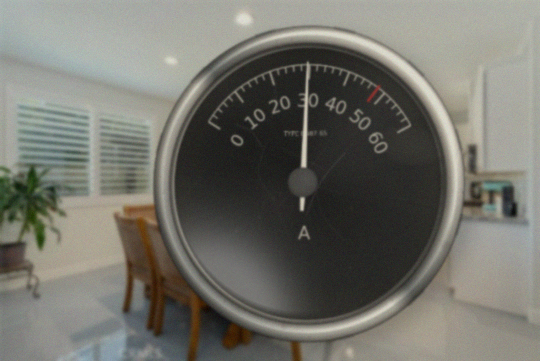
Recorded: value=30 unit=A
